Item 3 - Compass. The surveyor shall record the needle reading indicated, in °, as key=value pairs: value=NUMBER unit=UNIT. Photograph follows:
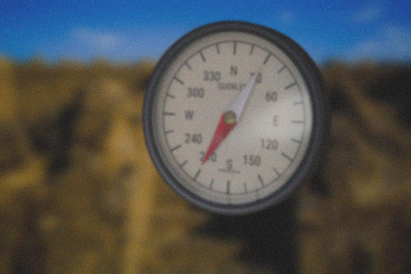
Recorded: value=210 unit=°
